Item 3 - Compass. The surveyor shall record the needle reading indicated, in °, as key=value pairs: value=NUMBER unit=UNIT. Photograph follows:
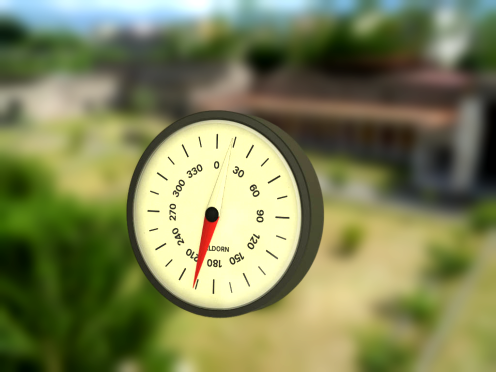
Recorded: value=195 unit=°
